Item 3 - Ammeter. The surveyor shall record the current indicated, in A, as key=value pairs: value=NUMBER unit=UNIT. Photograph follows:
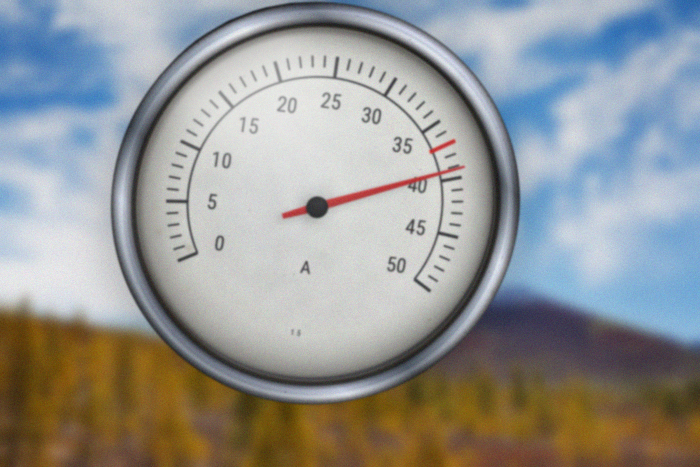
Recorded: value=39 unit=A
